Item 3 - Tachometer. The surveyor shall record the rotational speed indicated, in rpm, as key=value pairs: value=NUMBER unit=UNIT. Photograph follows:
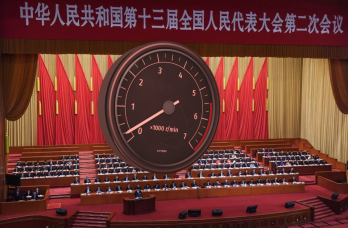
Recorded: value=250 unit=rpm
